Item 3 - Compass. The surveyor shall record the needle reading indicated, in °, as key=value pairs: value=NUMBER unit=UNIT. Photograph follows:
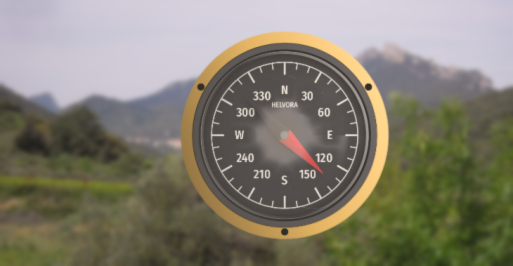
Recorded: value=135 unit=°
